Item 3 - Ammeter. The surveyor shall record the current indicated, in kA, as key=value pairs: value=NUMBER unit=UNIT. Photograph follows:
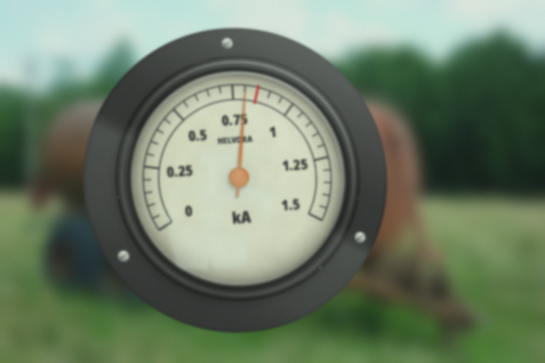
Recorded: value=0.8 unit=kA
